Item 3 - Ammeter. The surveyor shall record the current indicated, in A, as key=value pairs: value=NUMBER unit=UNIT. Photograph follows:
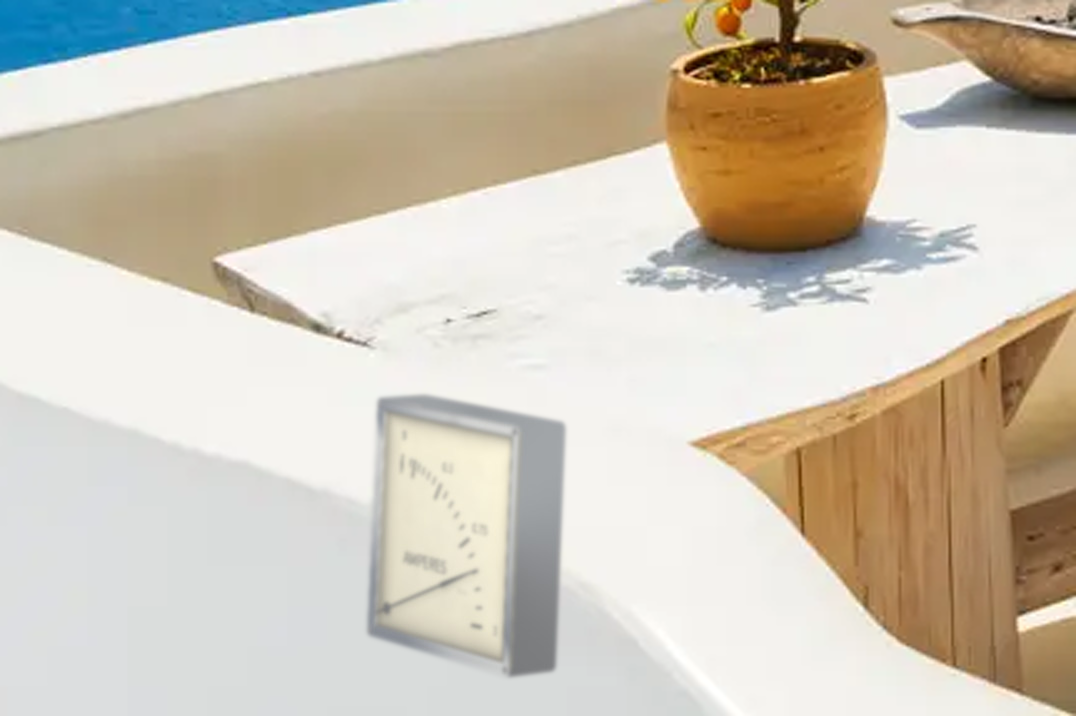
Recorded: value=0.85 unit=A
